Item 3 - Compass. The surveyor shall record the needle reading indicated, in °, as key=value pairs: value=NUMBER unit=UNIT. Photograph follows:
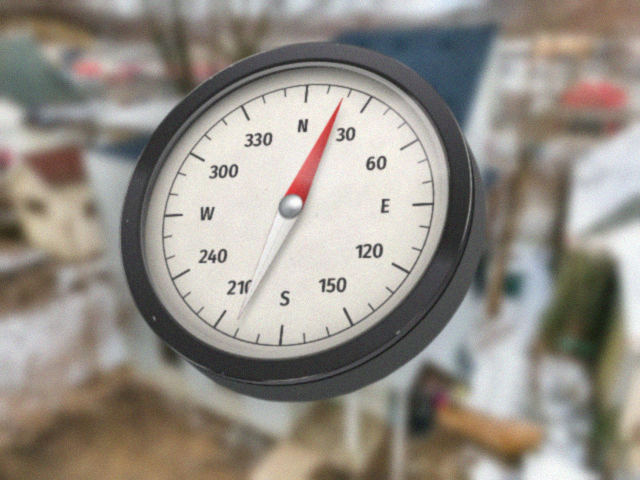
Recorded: value=20 unit=°
